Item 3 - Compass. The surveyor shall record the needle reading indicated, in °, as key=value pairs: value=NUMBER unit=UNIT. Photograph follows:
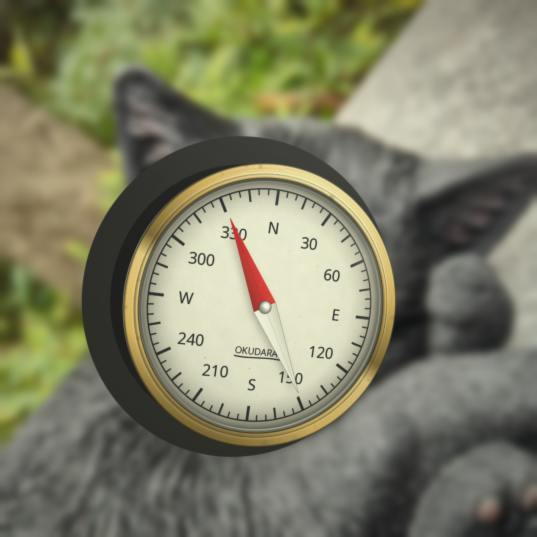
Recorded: value=330 unit=°
